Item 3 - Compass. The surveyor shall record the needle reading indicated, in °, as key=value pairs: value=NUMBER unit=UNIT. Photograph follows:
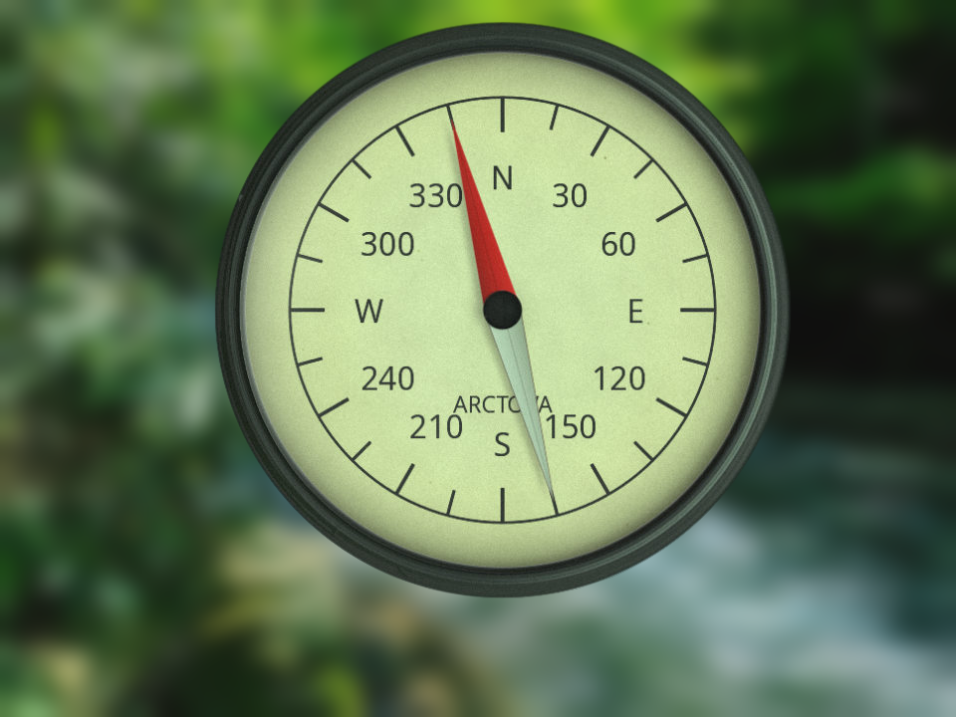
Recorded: value=345 unit=°
